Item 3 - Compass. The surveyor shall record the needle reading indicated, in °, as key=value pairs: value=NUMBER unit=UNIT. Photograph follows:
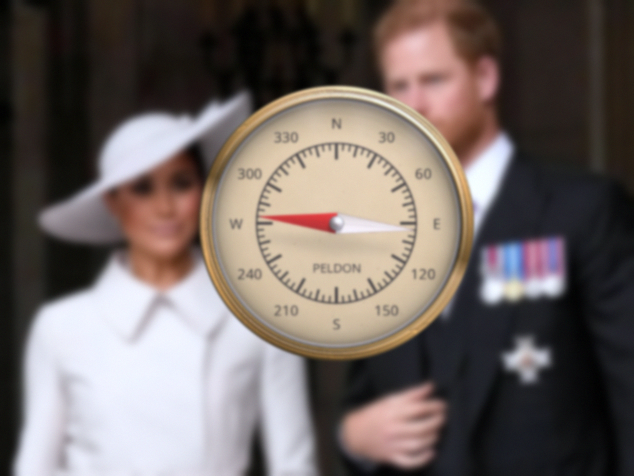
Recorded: value=275 unit=°
